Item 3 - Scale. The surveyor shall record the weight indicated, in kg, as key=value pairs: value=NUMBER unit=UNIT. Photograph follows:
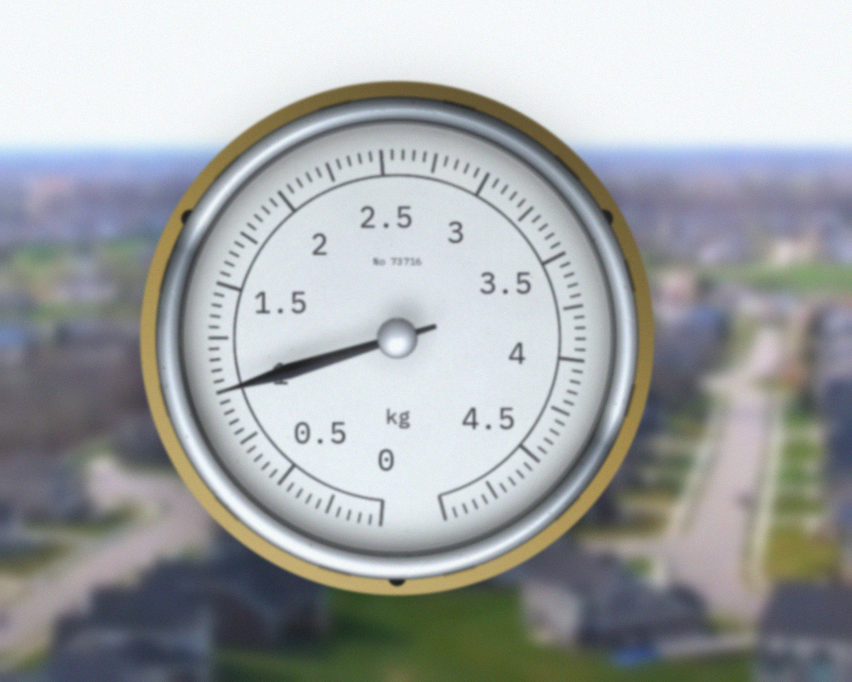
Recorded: value=1 unit=kg
